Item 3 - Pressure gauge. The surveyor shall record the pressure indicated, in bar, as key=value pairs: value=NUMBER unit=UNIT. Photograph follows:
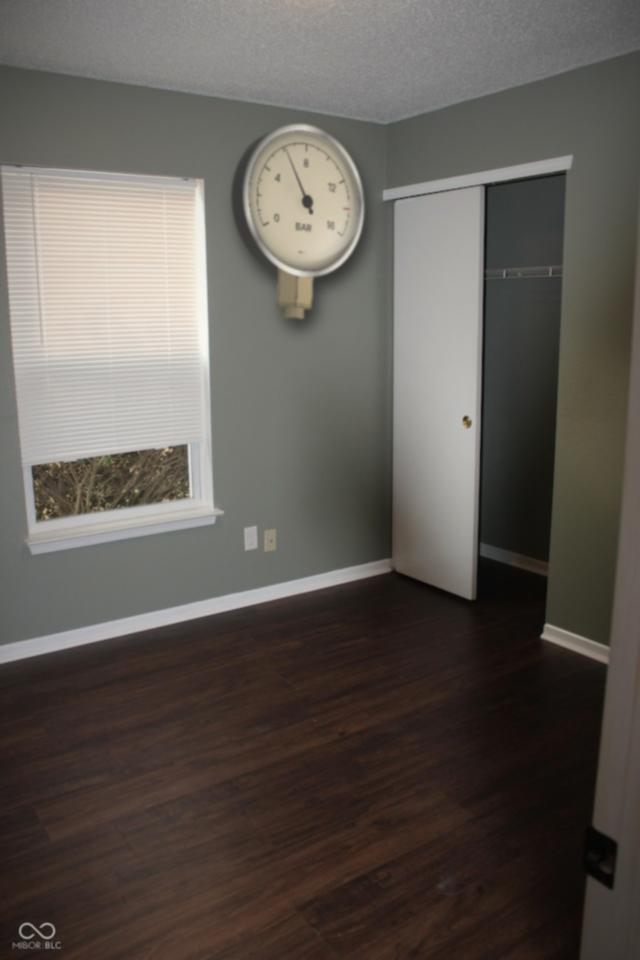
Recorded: value=6 unit=bar
